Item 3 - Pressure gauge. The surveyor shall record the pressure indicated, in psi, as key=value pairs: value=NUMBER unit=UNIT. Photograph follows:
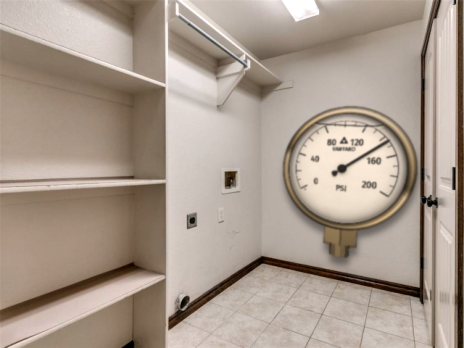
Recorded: value=145 unit=psi
